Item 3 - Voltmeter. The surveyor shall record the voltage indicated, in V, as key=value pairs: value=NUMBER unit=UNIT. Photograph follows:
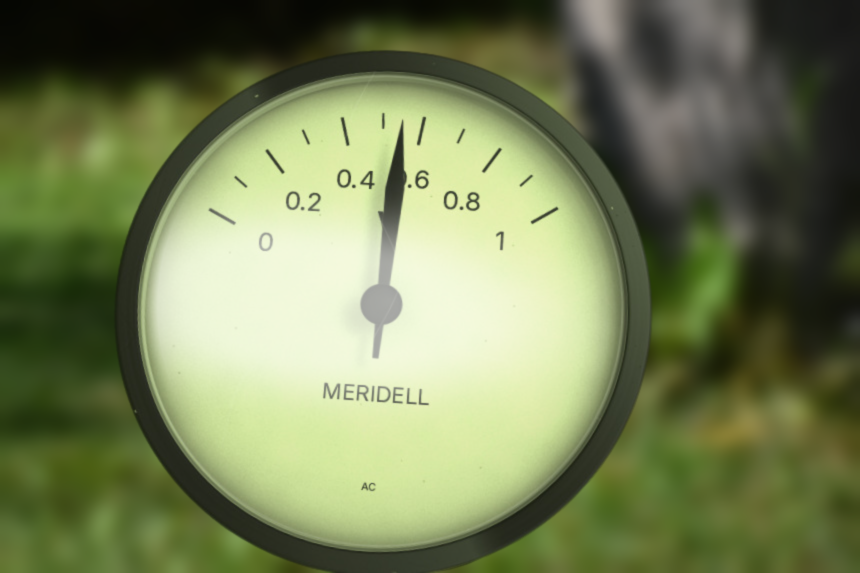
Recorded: value=0.55 unit=V
